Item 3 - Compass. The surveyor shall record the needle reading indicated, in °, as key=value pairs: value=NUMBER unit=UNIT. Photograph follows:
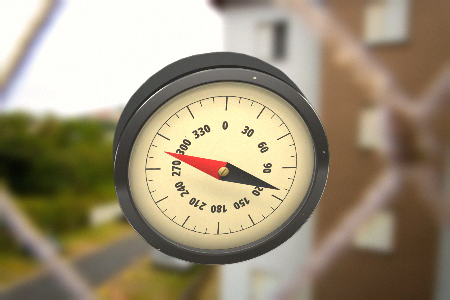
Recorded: value=290 unit=°
